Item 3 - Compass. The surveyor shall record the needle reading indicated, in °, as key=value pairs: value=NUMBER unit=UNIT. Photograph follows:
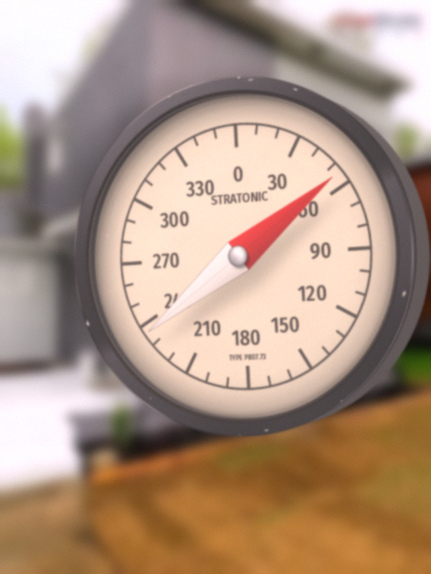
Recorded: value=55 unit=°
